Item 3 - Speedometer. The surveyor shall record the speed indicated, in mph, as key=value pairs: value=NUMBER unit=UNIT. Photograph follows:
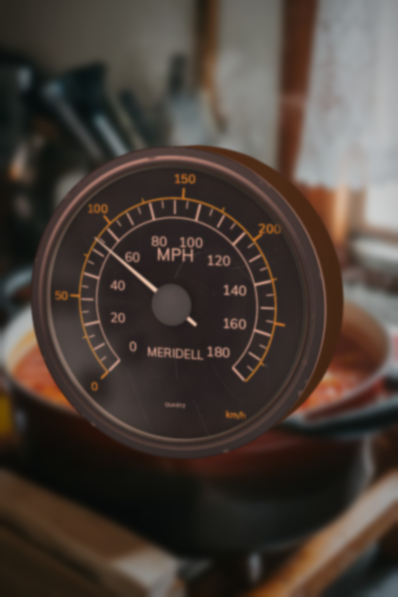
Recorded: value=55 unit=mph
